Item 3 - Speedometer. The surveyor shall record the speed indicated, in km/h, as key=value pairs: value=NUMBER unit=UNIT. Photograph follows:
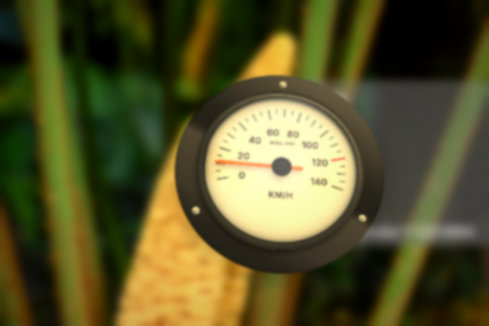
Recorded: value=10 unit=km/h
